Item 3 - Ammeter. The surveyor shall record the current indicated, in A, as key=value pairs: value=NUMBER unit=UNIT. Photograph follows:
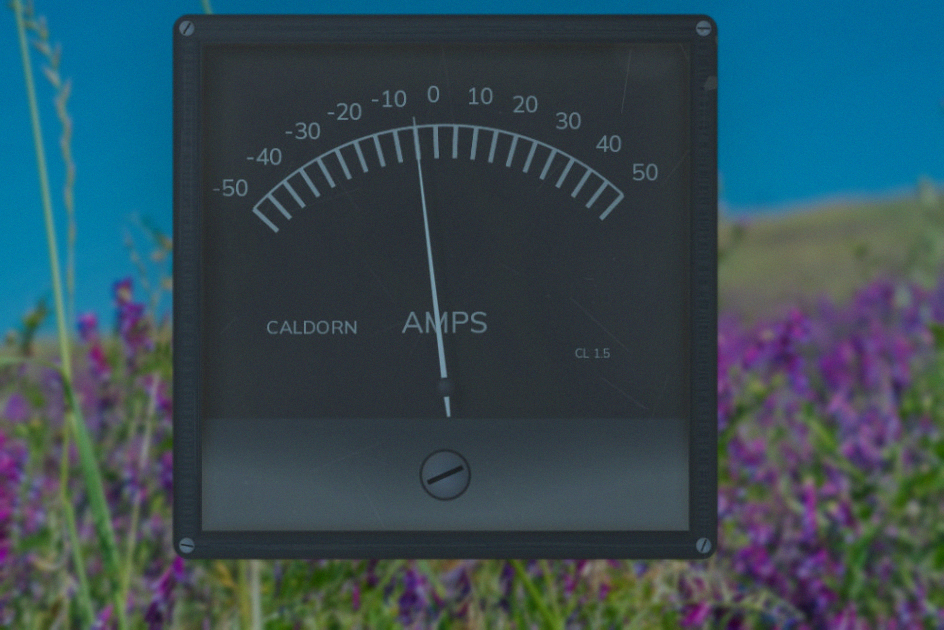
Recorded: value=-5 unit=A
